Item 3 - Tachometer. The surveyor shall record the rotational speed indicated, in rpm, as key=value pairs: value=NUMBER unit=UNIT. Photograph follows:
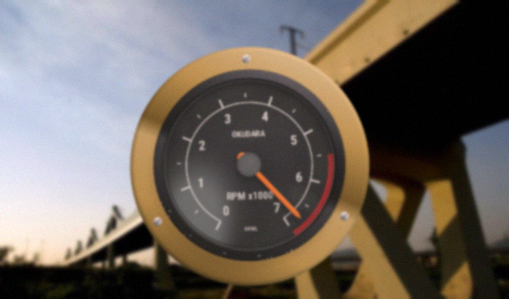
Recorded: value=6750 unit=rpm
